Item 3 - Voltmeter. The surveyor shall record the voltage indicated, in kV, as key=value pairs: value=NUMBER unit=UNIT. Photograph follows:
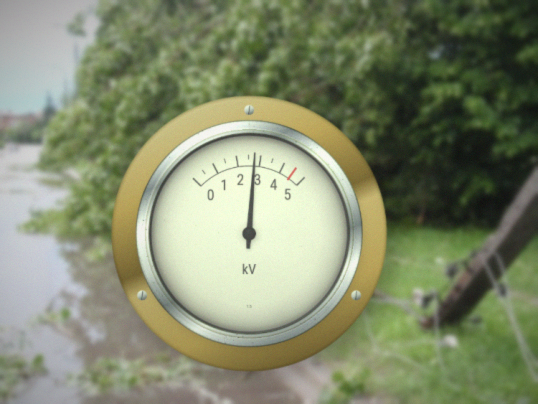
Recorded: value=2.75 unit=kV
